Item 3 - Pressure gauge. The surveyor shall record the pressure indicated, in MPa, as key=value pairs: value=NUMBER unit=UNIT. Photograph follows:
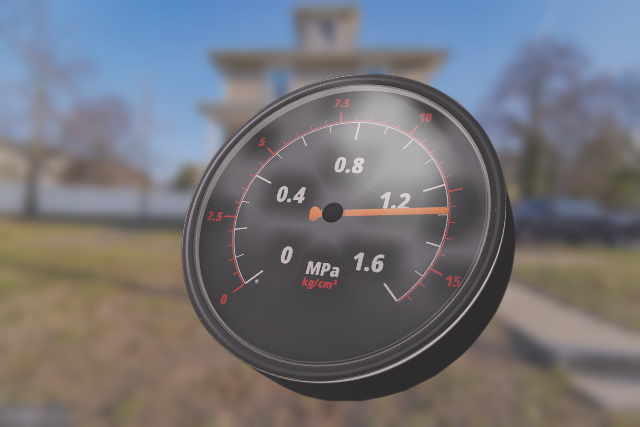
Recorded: value=1.3 unit=MPa
